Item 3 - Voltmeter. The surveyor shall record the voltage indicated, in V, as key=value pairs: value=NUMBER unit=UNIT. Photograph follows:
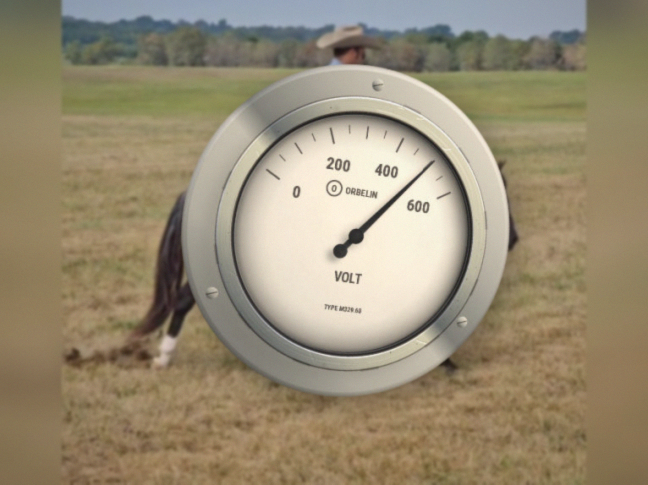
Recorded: value=500 unit=V
